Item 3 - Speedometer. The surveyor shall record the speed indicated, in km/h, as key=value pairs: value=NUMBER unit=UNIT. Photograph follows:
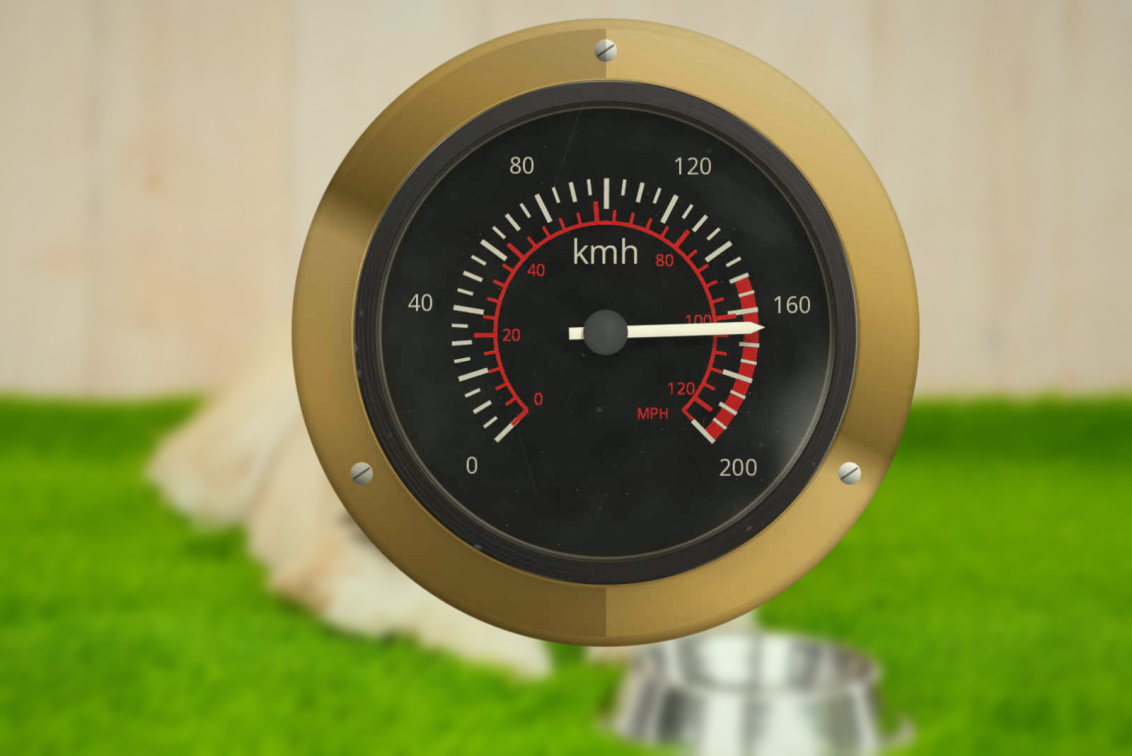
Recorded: value=165 unit=km/h
